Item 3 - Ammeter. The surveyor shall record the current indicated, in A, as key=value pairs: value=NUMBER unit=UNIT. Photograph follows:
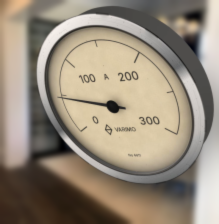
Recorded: value=50 unit=A
